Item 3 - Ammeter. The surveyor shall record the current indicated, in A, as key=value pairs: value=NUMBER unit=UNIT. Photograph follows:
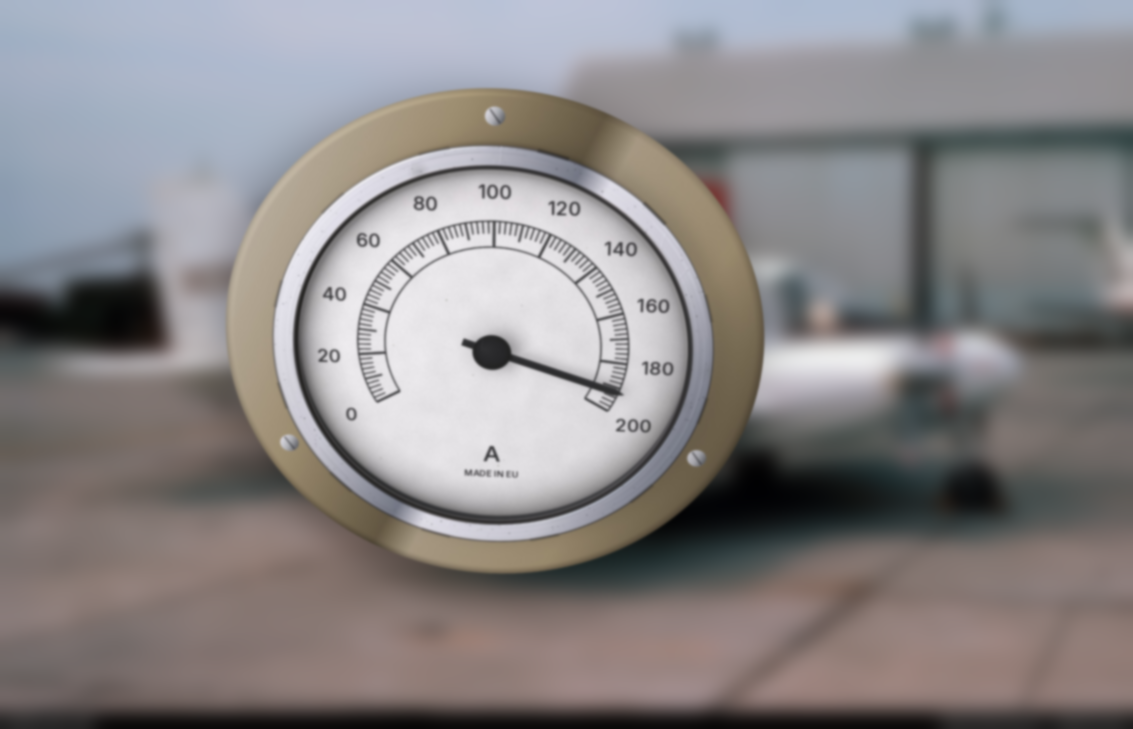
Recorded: value=190 unit=A
